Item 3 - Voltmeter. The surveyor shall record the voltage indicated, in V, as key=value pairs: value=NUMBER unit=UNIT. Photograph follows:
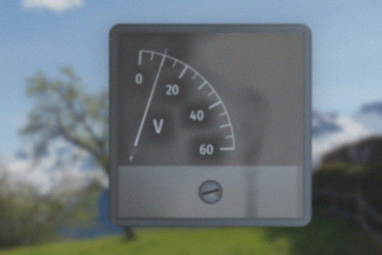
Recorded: value=10 unit=V
